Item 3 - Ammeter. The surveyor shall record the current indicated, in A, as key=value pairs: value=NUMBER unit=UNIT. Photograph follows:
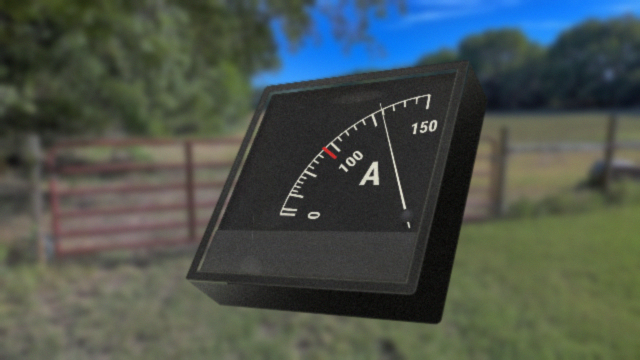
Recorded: value=130 unit=A
